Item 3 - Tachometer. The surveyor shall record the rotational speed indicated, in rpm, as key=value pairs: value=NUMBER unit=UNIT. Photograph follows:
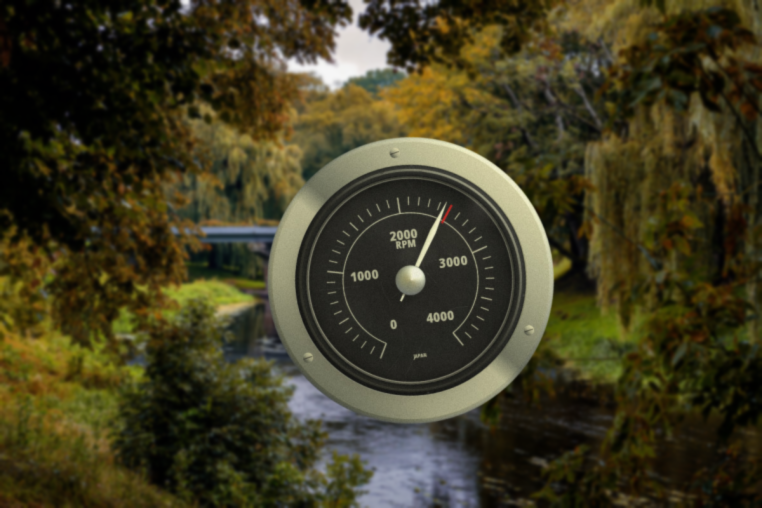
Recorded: value=2450 unit=rpm
